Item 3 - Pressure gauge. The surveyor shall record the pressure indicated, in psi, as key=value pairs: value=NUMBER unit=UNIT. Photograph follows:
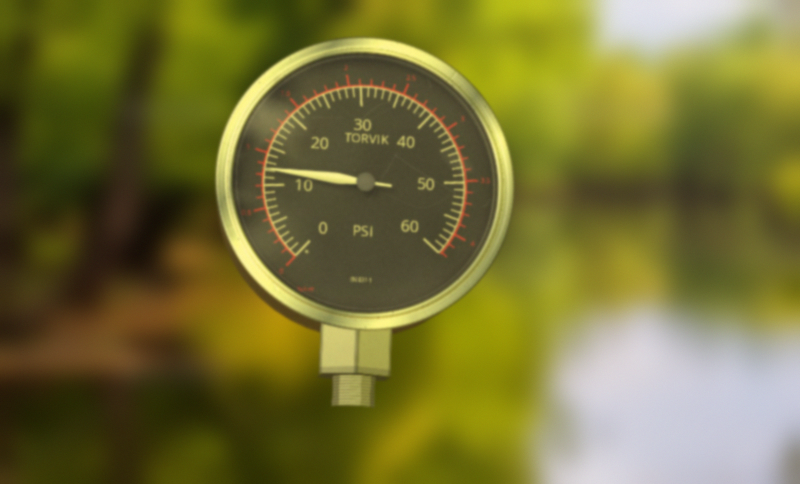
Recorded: value=12 unit=psi
